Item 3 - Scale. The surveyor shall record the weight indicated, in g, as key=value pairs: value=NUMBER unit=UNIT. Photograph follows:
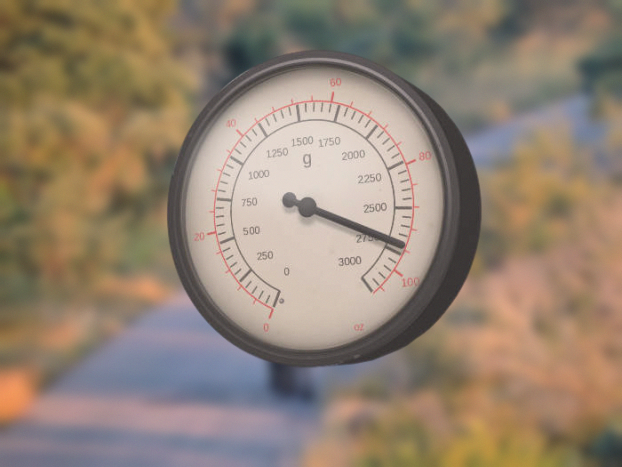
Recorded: value=2700 unit=g
